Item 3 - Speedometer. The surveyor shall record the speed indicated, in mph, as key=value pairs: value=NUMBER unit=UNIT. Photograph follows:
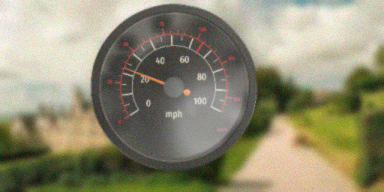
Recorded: value=22.5 unit=mph
